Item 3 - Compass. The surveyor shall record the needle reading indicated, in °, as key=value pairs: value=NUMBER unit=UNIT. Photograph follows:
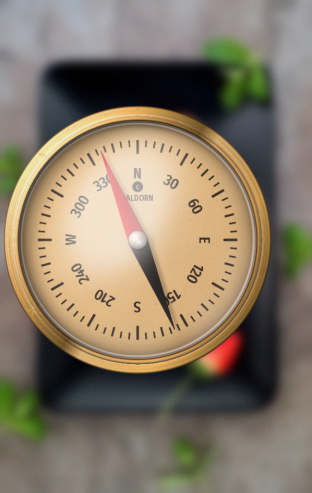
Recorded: value=337.5 unit=°
